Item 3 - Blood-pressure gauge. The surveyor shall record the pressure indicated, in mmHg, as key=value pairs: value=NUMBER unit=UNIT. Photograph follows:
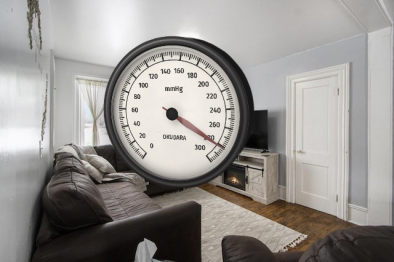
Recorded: value=280 unit=mmHg
